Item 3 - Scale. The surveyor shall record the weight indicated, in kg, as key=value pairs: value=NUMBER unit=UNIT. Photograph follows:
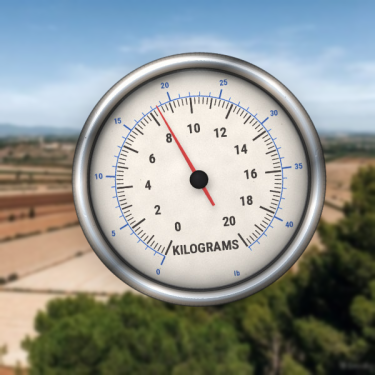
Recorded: value=8.4 unit=kg
